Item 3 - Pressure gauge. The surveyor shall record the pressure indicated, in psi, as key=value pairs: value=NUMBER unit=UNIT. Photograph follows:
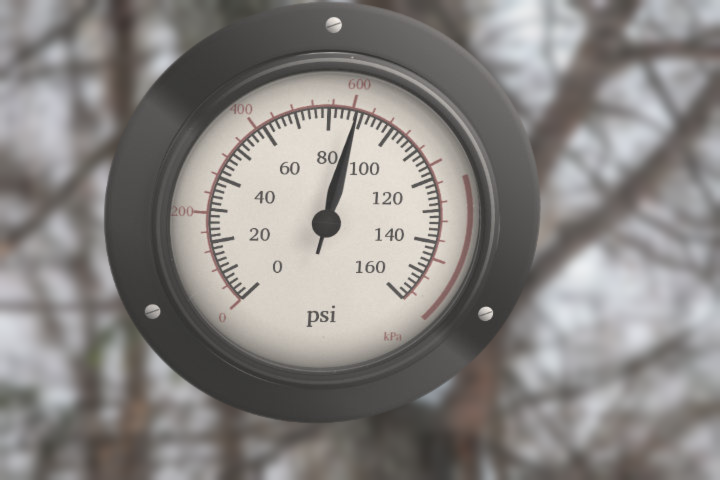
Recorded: value=88 unit=psi
